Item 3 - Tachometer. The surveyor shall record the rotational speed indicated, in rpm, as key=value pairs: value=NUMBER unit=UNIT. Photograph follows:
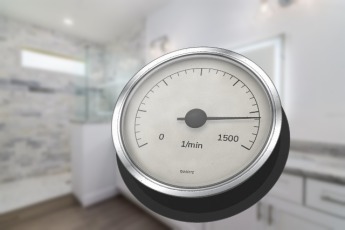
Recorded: value=1300 unit=rpm
